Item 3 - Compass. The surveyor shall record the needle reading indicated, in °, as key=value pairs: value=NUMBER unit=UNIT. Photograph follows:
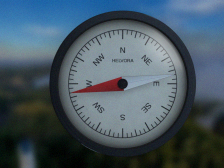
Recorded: value=260 unit=°
